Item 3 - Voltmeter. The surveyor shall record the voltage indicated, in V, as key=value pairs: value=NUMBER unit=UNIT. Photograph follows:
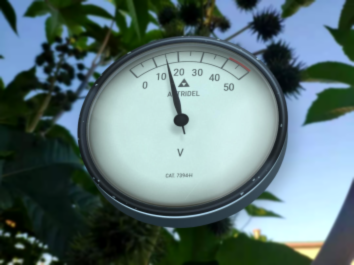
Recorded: value=15 unit=V
